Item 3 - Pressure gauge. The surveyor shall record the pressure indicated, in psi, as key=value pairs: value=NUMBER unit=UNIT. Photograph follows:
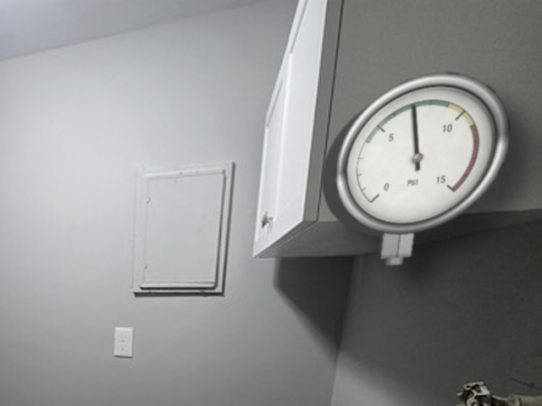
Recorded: value=7 unit=psi
